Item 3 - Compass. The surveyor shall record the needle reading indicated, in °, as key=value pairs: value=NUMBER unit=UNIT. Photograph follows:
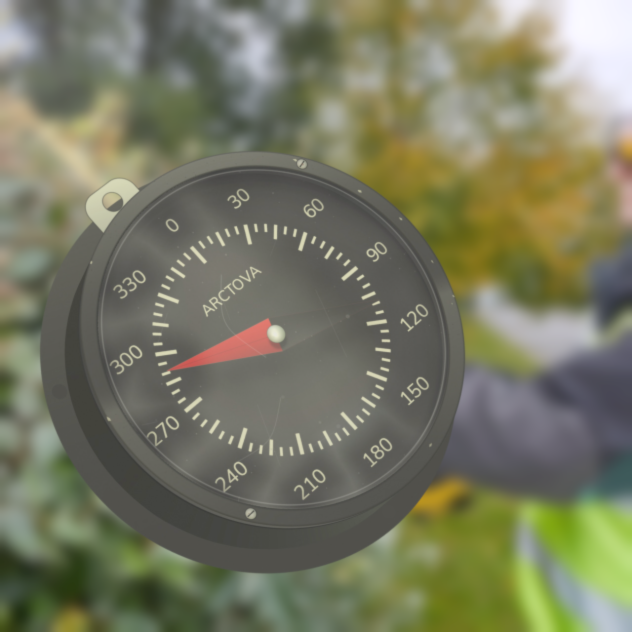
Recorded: value=290 unit=°
